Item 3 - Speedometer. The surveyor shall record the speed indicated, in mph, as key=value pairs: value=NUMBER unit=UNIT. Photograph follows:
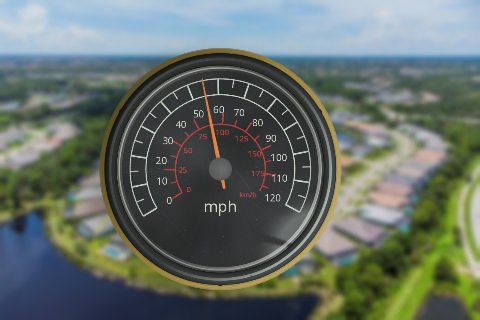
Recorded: value=55 unit=mph
